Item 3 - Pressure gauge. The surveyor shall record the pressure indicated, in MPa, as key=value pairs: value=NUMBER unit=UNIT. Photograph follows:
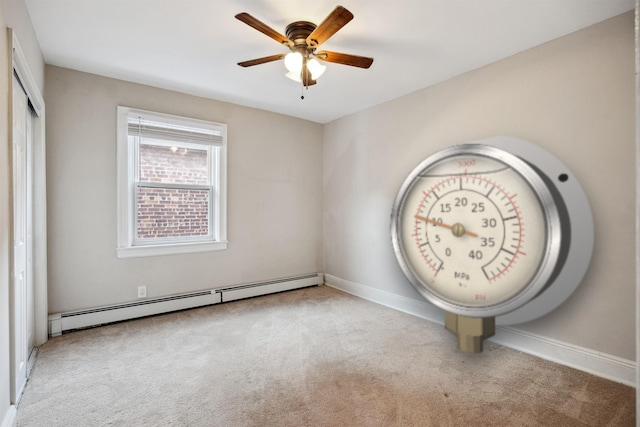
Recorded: value=10 unit=MPa
